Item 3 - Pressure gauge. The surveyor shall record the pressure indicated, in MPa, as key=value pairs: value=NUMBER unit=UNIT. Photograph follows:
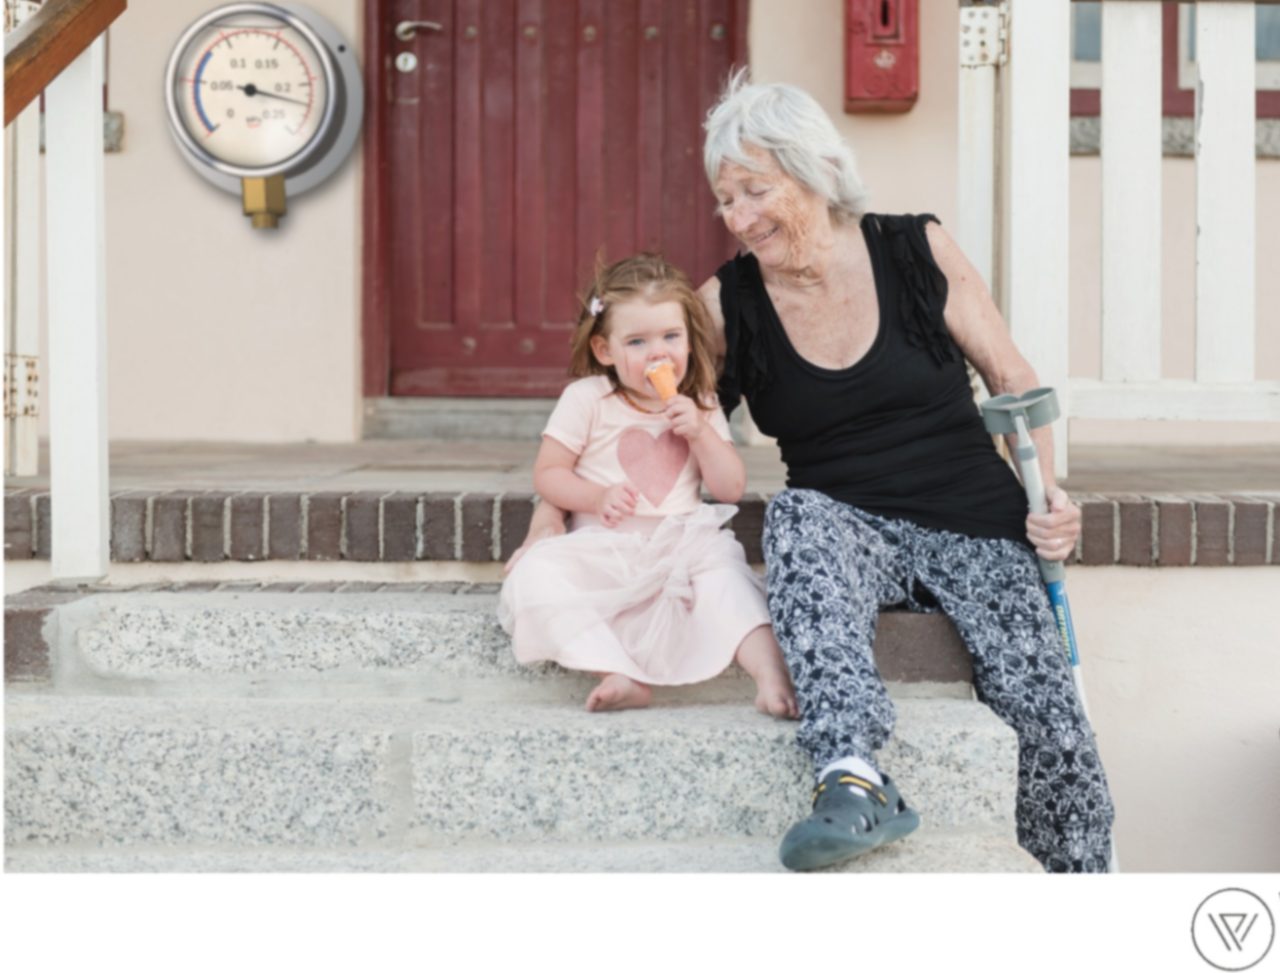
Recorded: value=0.22 unit=MPa
